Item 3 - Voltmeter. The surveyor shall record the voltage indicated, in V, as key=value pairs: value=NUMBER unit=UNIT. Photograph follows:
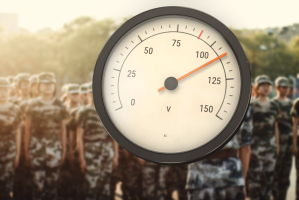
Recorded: value=110 unit=V
